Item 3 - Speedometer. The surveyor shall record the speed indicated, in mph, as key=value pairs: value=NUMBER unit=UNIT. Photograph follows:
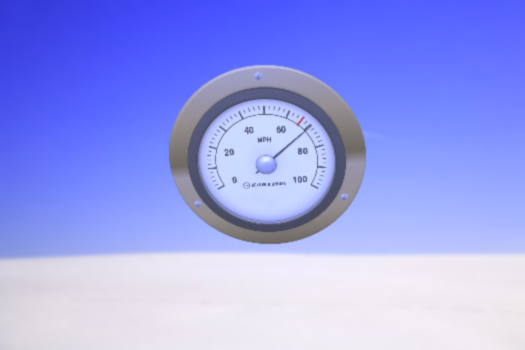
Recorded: value=70 unit=mph
